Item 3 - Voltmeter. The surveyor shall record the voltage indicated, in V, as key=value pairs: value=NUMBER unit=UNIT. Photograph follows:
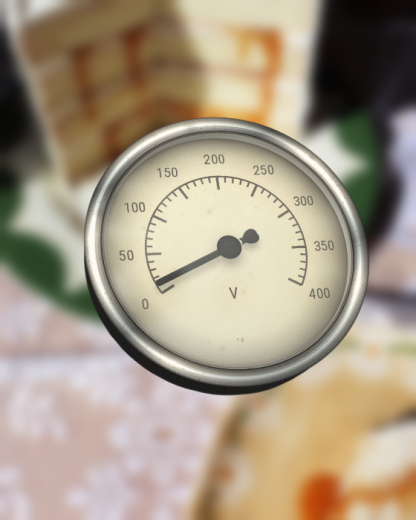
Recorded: value=10 unit=V
